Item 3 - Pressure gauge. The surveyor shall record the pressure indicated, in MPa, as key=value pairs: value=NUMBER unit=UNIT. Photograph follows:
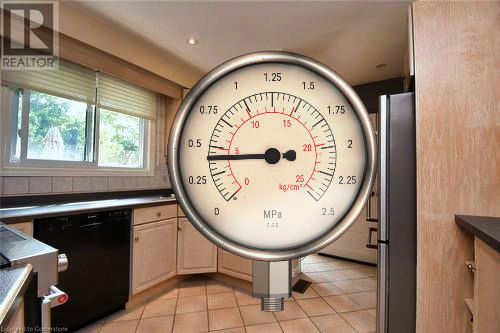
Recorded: value=0.4 unit=MPa
